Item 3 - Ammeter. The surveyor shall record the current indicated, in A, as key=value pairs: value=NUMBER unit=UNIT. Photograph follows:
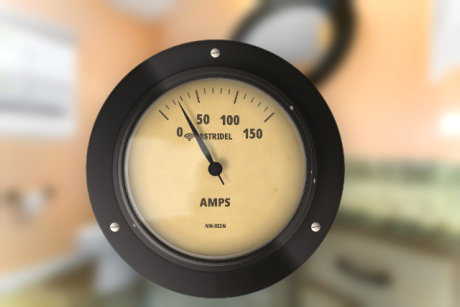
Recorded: value=25 unit=A
